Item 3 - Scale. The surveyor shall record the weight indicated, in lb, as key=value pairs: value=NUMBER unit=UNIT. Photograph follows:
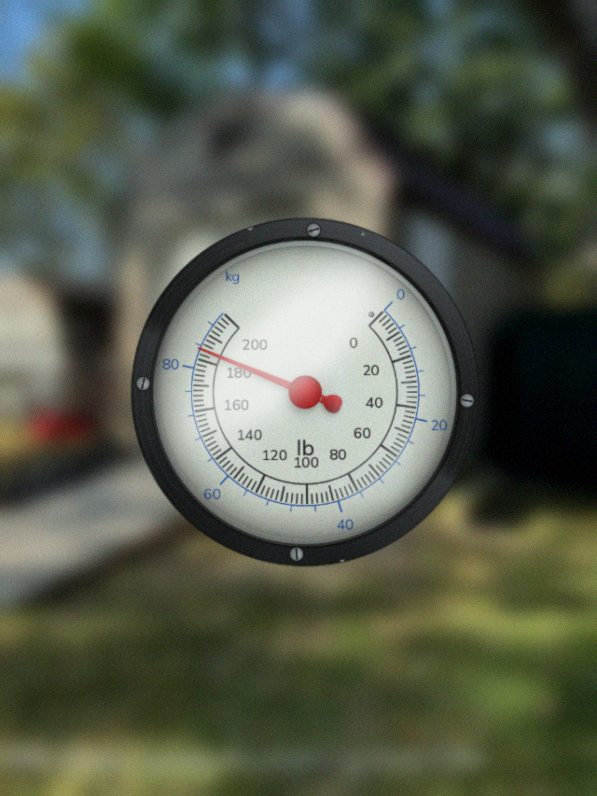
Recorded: value=184 unit=lb
